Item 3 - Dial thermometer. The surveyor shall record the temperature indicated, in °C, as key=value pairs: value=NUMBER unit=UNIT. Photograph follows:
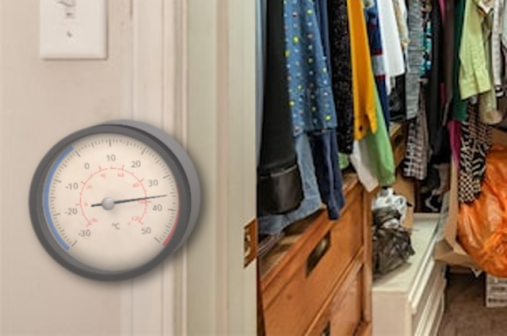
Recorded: value=35 unit=°C
